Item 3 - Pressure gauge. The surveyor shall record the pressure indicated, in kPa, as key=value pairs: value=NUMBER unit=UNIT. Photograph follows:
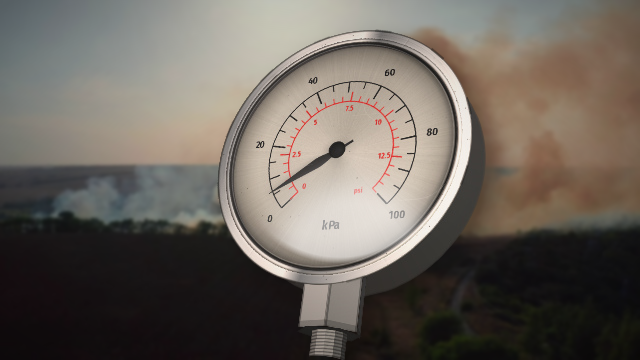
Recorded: value=5 unit=kPa
